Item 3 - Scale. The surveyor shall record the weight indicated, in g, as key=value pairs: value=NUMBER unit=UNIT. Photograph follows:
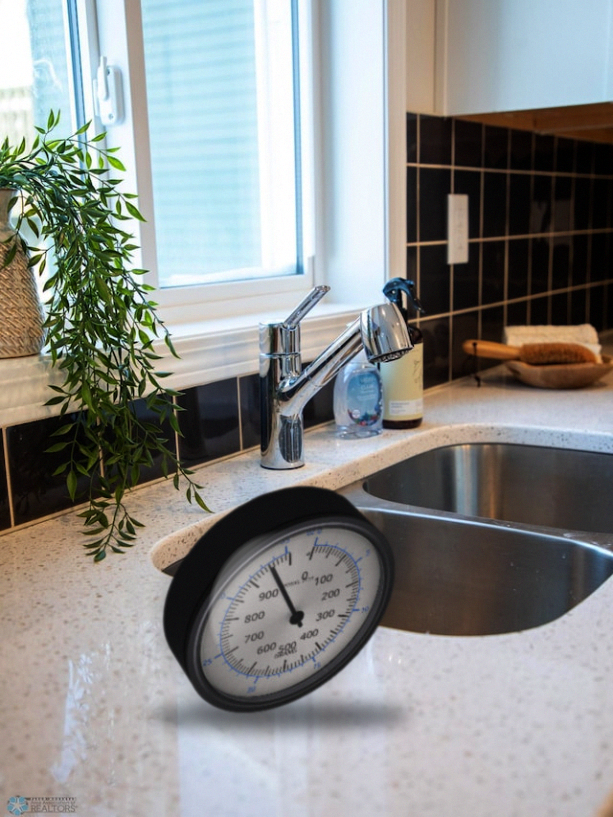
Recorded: value=950 unit=g
